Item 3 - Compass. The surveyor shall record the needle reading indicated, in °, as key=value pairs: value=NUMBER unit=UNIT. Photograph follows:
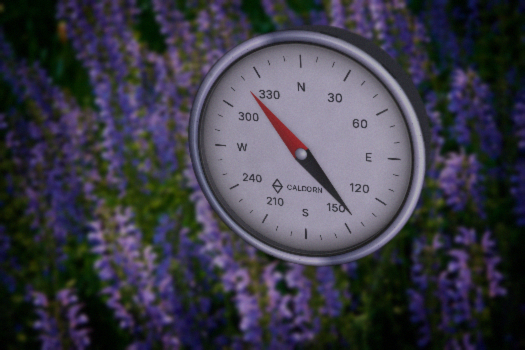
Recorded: value=320 unit=°
